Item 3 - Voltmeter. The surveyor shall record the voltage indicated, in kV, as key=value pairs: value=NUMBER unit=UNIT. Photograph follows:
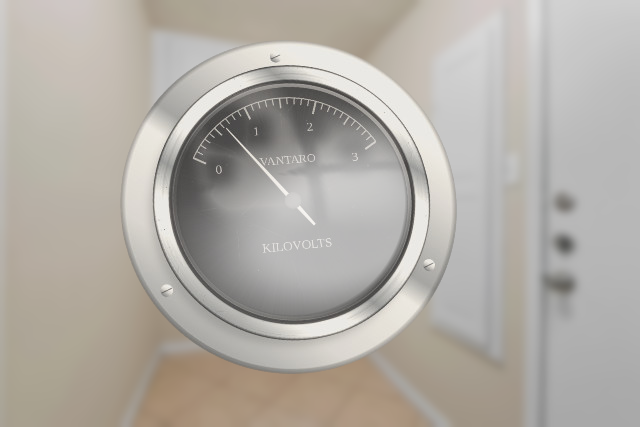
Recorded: value=0.6 unit=kV
